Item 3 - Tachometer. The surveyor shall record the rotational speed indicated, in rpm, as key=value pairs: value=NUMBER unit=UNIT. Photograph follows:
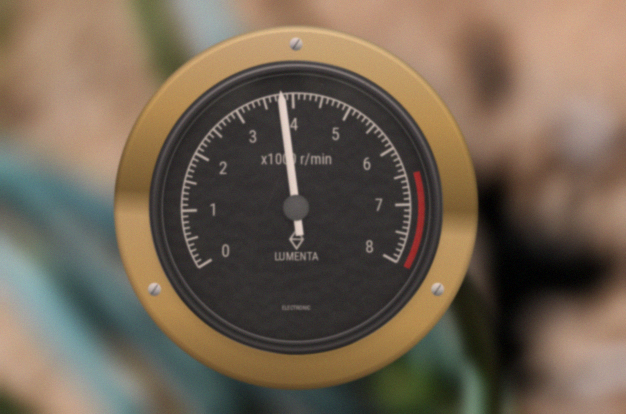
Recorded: value=3800 unit=rpm
